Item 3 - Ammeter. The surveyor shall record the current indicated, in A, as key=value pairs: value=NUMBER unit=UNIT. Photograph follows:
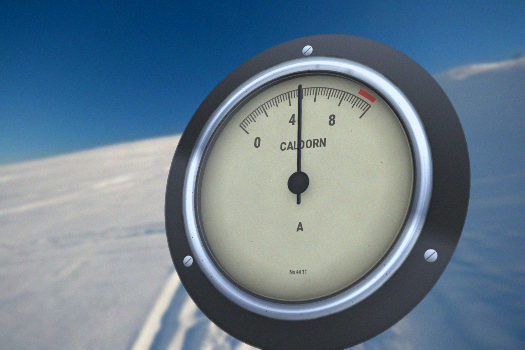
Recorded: value=5 unit=A
